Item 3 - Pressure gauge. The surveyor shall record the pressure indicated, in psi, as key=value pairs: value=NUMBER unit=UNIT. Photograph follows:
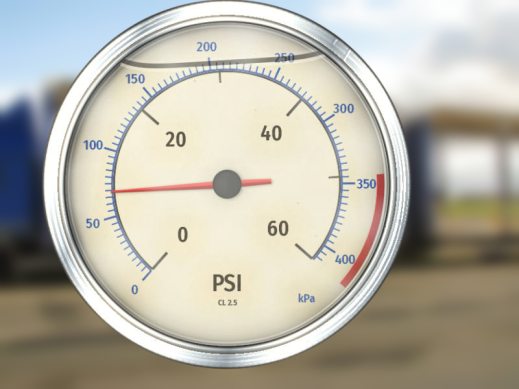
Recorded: value=10 unit=psi
